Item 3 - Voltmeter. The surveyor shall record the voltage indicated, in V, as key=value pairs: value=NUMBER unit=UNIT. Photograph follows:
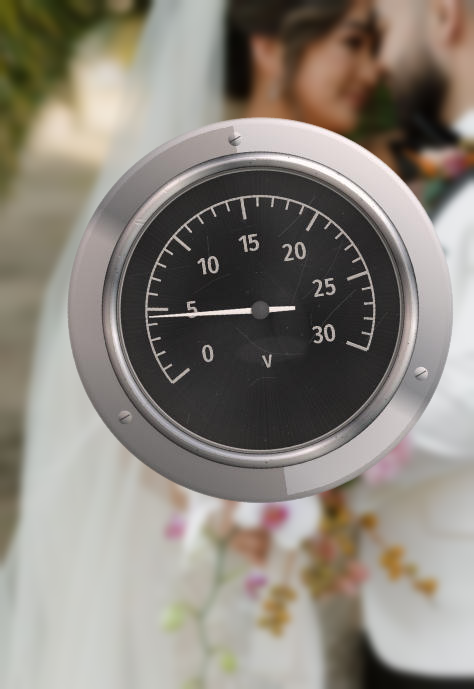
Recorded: value=4.5 unit=V
